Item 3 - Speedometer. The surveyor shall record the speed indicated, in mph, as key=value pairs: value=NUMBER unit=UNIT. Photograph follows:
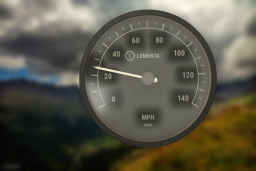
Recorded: value=25 unit=mph
